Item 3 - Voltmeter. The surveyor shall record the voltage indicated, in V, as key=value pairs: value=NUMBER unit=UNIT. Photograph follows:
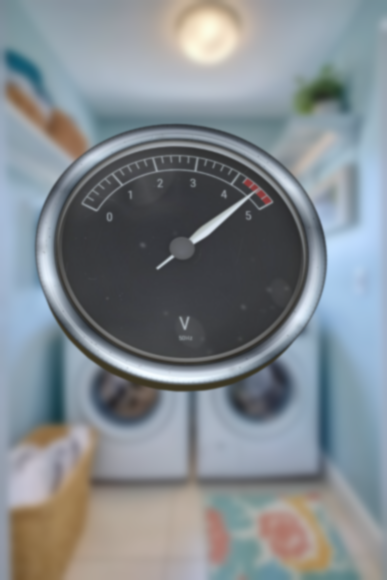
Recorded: value=4.6 unit=V
